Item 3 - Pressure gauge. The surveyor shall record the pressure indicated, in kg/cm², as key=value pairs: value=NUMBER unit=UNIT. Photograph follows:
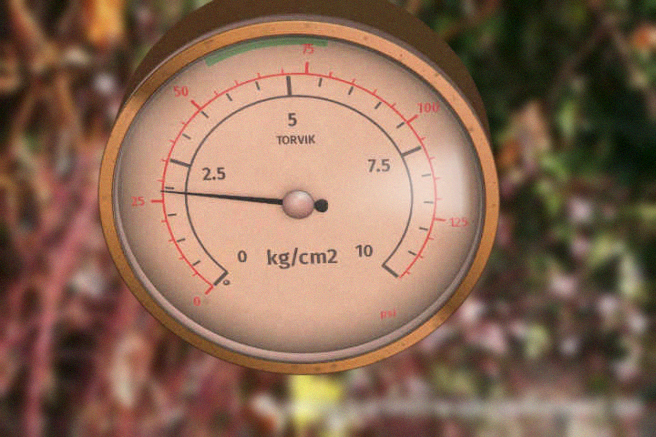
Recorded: value=2 unit=kg/cm²
